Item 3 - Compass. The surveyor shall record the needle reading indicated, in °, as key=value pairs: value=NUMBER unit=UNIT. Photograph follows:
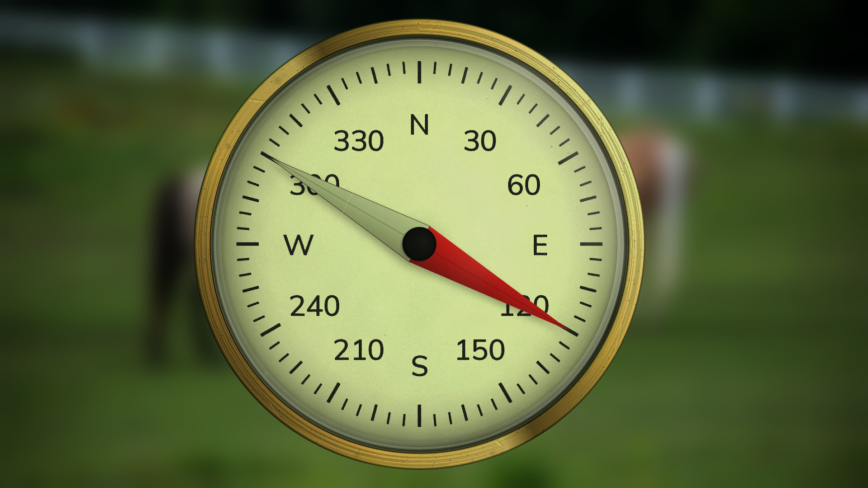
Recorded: value=120 unit=°
